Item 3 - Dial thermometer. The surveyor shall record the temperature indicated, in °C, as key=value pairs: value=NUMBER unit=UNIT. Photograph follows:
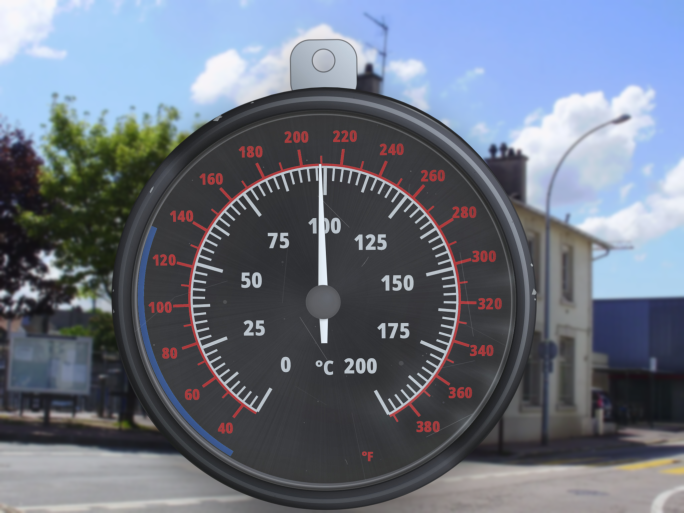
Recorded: value=98.75 unit=°C
